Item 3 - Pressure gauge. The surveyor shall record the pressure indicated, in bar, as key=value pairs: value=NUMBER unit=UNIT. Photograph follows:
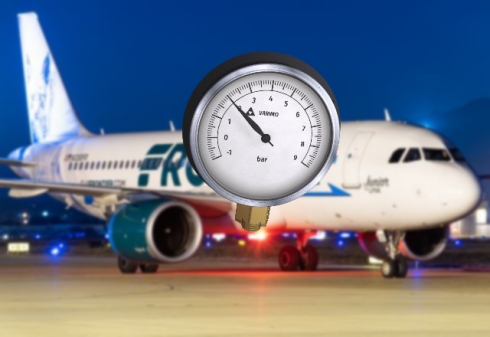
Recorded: value=2 unit=bar
